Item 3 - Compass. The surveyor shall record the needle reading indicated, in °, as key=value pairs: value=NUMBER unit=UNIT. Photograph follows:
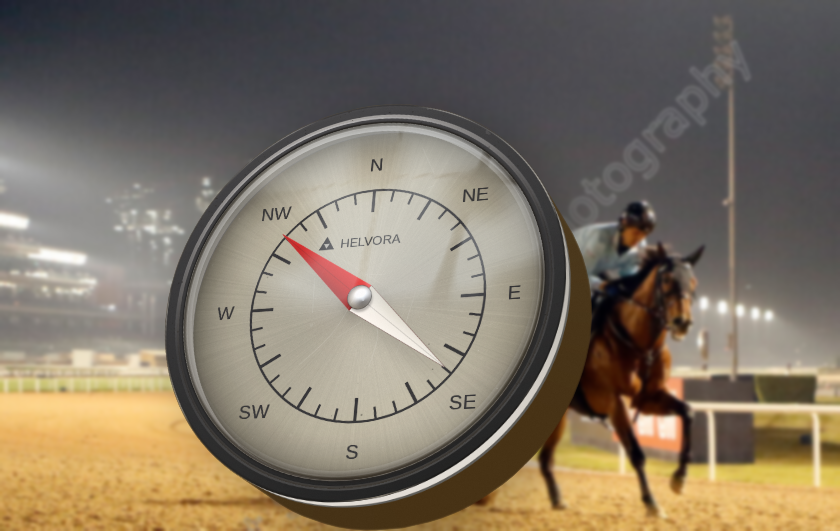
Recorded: value=310 unit=°
